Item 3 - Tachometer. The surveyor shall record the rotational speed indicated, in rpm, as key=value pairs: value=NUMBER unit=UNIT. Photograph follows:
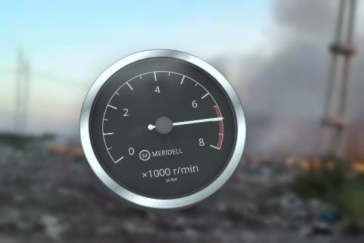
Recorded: value=7000 unit=rpm
